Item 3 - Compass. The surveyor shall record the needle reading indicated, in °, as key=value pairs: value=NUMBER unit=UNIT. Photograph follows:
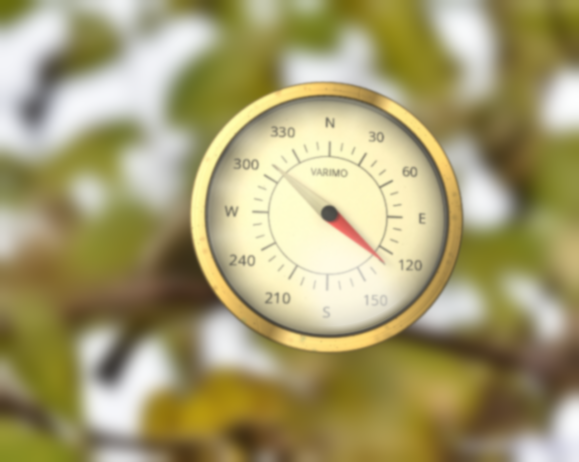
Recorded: value=130 unit=°
